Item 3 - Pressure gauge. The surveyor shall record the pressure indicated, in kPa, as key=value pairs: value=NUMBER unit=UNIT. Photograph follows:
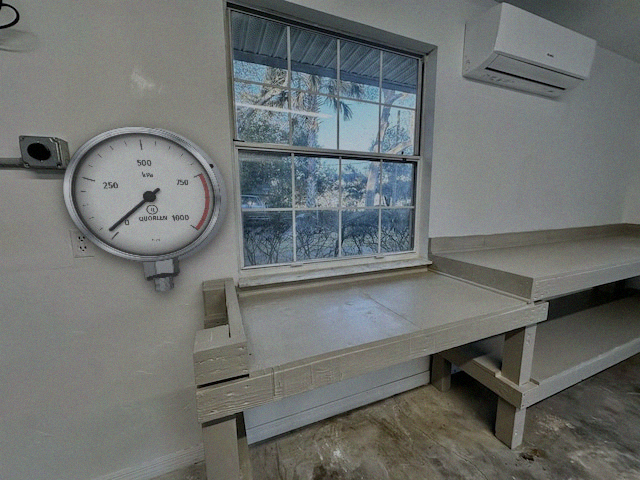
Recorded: value=25 unit=kPa
